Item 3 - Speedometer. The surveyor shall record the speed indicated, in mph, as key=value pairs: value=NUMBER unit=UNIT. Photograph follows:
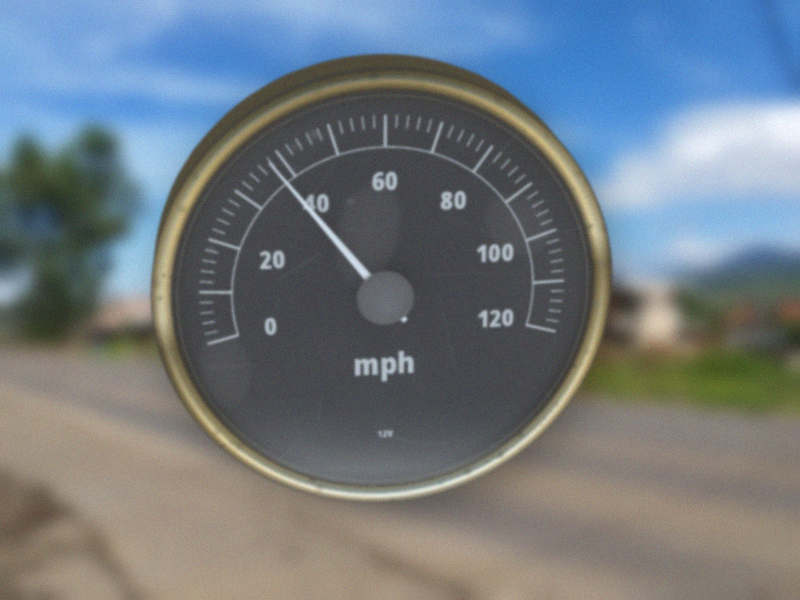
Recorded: value=38 unit=mph
